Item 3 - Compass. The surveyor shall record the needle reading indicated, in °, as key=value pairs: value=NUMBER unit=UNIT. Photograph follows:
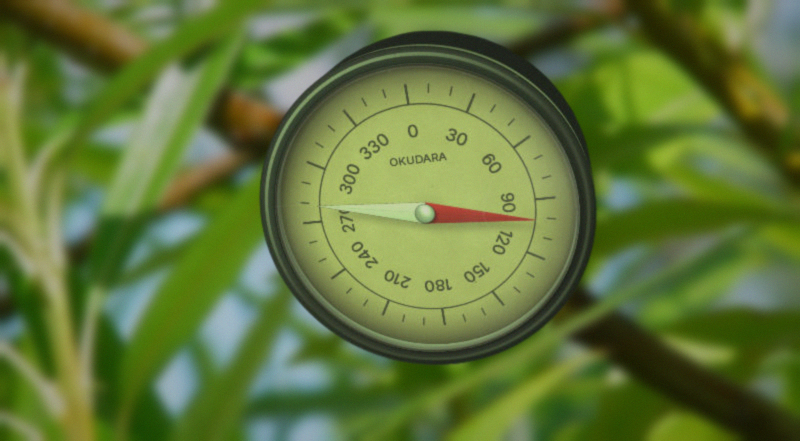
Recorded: value=100 unit=°
